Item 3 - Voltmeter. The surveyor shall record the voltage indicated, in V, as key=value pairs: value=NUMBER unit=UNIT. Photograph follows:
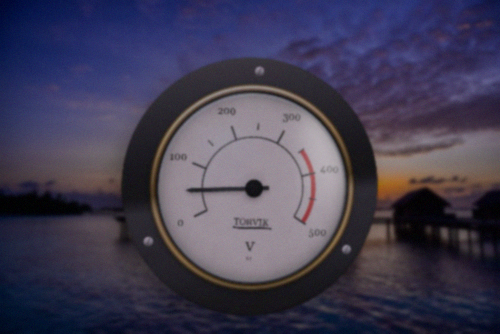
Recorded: value=50 unit=V
